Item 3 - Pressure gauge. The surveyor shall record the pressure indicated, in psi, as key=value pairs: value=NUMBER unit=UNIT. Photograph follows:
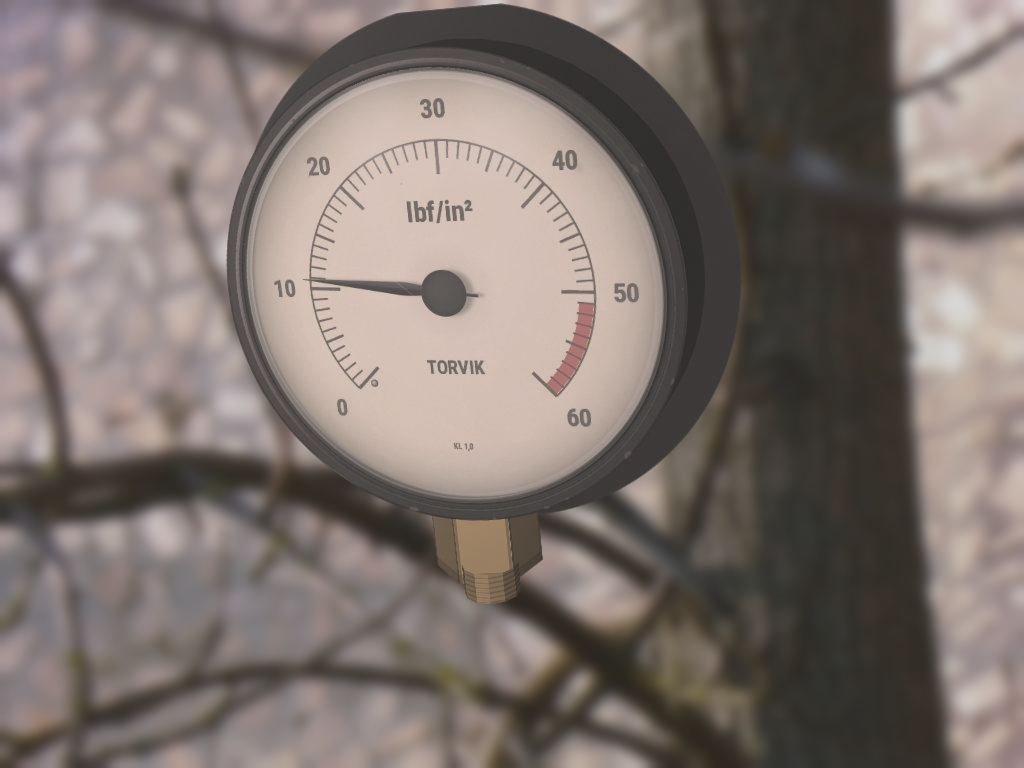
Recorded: value=11 unit=psi
